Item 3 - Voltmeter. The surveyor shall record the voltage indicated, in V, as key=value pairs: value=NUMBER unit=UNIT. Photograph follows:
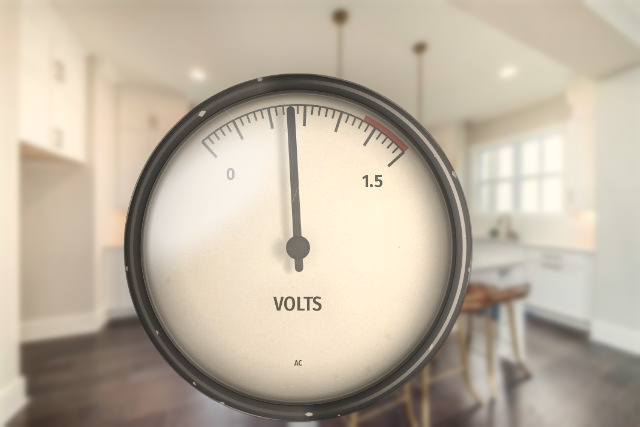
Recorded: value=0.65 unit=V
